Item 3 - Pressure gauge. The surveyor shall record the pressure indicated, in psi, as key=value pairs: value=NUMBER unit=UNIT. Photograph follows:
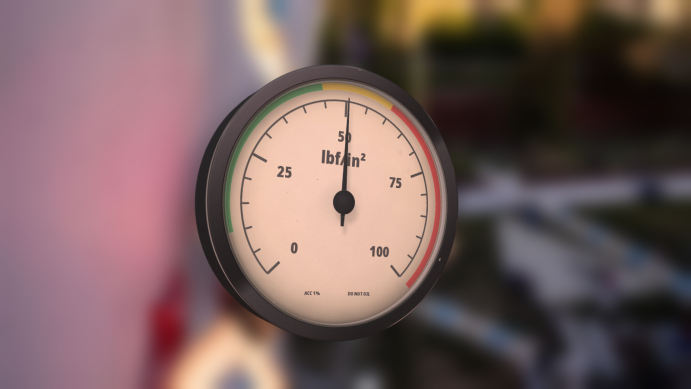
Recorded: value=50 unit=psi
